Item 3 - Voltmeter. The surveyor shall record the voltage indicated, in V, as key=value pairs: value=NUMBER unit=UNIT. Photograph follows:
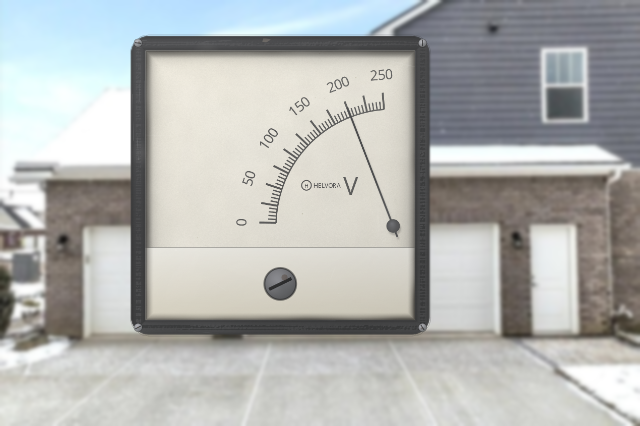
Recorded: value=200 unit=V
